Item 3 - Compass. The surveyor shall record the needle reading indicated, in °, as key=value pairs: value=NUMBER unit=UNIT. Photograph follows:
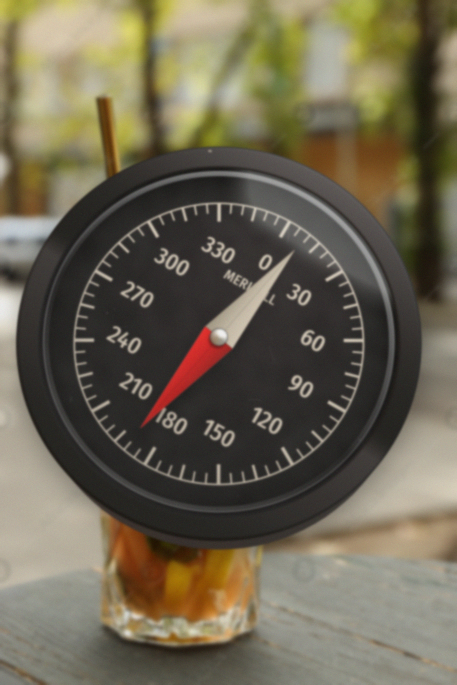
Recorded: value=190 unit=°
